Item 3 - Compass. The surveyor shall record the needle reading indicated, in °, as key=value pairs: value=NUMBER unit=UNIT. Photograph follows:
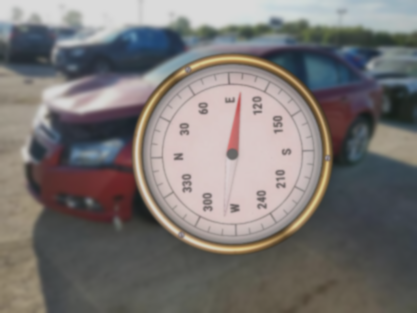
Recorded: value=100 unit=°
